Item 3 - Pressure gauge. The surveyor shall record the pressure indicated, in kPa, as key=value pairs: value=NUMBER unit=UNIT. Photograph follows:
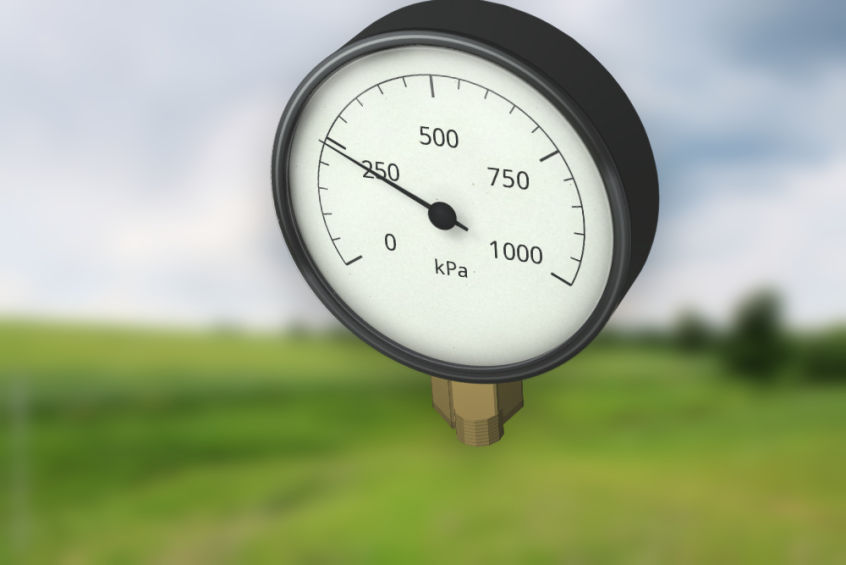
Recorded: value=250 unit=kPa
